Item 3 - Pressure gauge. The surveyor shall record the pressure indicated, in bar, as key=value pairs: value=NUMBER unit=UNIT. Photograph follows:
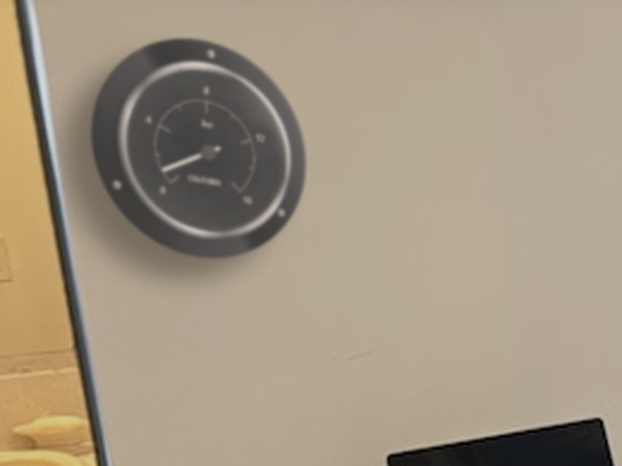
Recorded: value=1 unit=bar
